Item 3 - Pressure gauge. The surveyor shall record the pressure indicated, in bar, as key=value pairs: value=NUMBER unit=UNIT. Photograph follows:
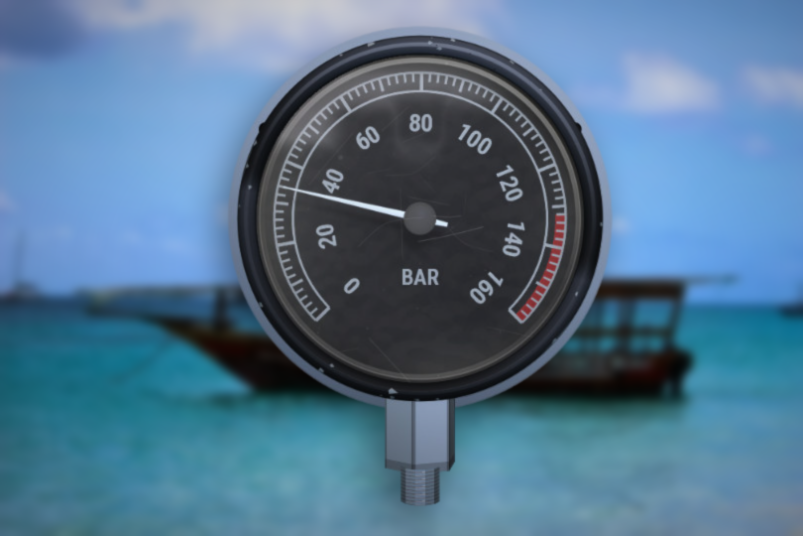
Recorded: value=34 unit=bar
